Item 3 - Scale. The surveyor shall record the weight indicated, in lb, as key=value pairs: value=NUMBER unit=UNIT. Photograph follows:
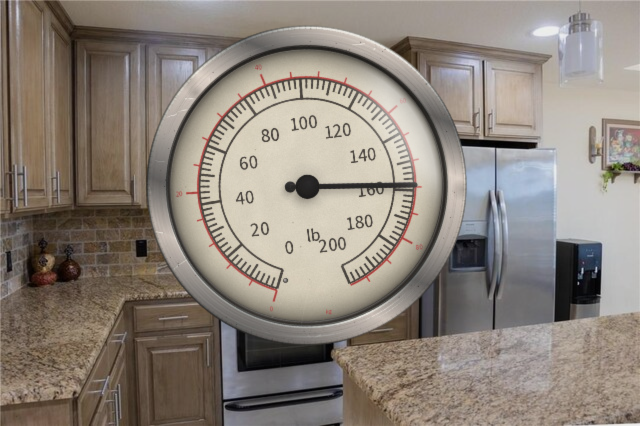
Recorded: value=158 unit=lb
